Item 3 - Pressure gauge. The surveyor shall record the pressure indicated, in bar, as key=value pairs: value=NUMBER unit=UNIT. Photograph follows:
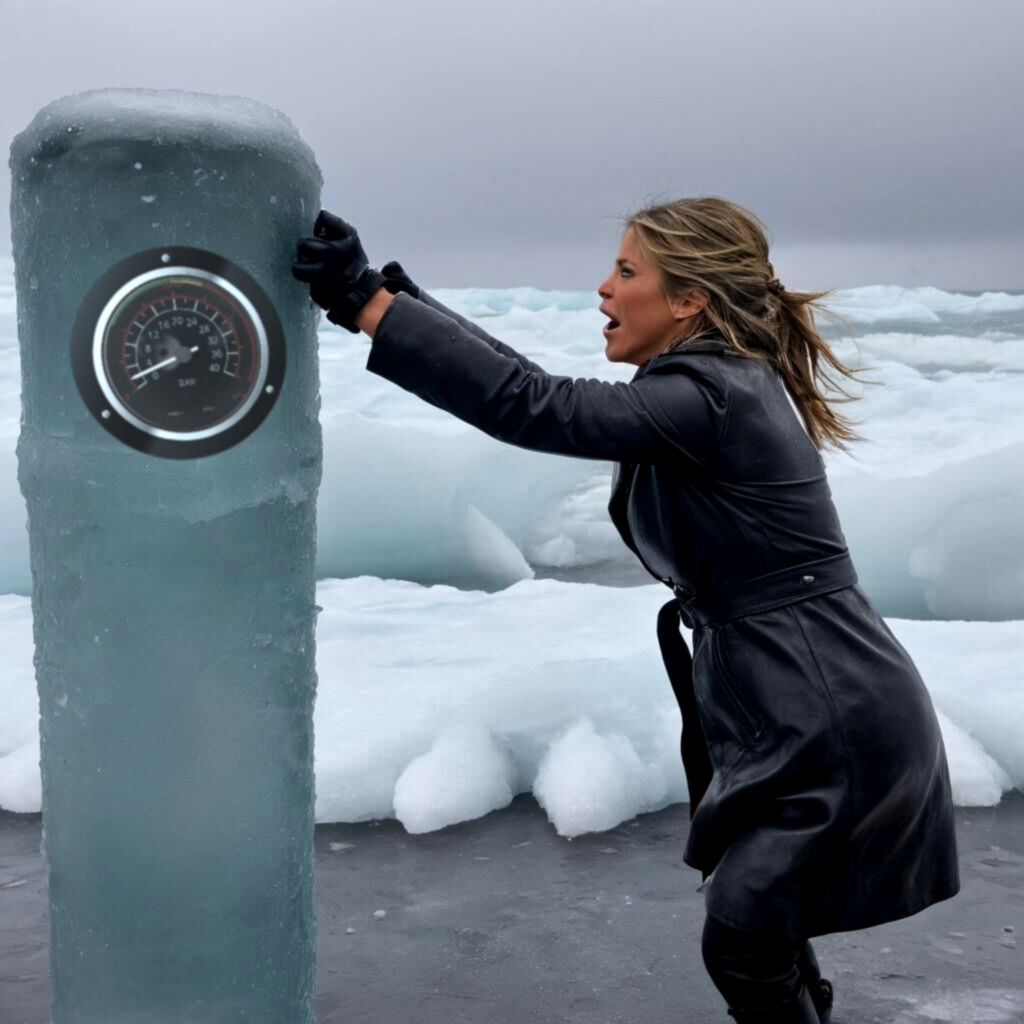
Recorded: value=2 unit=bar
